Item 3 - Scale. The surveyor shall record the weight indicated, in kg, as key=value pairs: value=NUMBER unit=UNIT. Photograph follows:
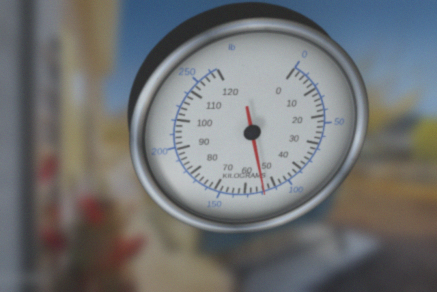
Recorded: value=54 unit=kg
